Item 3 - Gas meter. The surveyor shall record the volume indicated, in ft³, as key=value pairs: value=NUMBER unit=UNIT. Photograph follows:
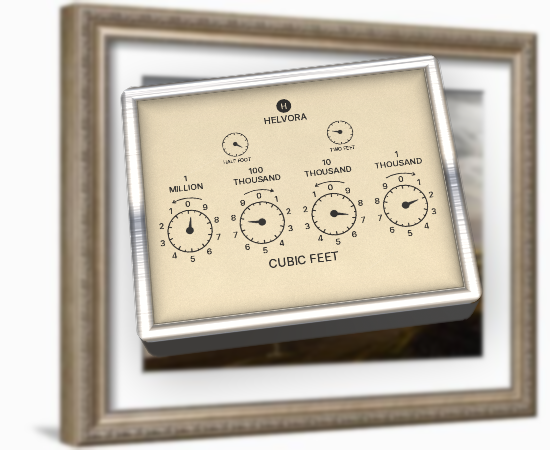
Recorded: value=977200 unit=ft³
